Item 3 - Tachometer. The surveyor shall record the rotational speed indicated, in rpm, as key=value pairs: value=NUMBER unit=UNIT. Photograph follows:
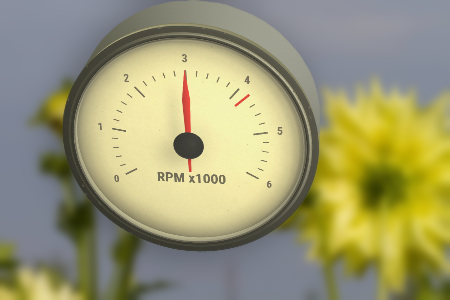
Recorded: value=3000 unit=rpm
